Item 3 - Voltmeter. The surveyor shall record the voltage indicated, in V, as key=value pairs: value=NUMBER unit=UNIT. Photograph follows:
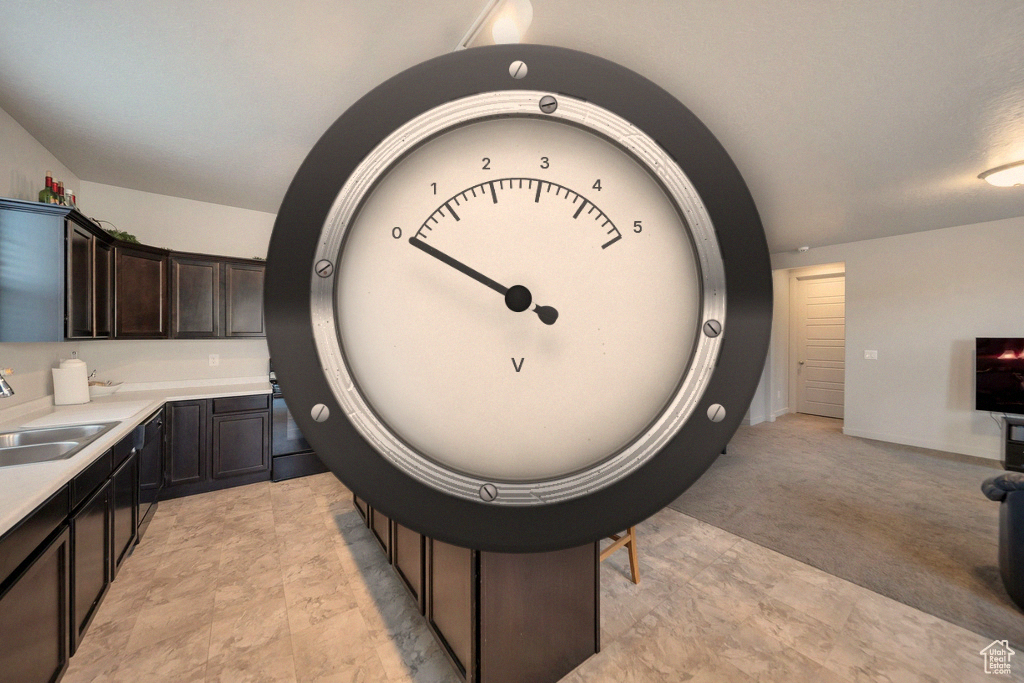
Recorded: value=0 unit=V
